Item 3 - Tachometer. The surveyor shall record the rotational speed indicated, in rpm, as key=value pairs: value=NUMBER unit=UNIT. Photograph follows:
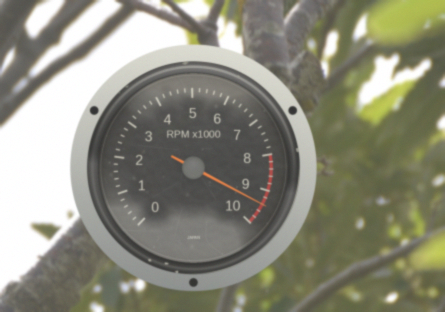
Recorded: value=9400 unit=rpm
